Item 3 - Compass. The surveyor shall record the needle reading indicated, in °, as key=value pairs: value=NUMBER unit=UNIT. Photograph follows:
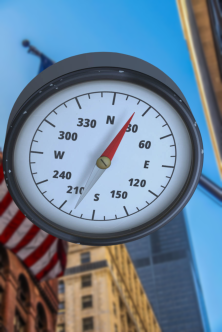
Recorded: value=20 unit=°
